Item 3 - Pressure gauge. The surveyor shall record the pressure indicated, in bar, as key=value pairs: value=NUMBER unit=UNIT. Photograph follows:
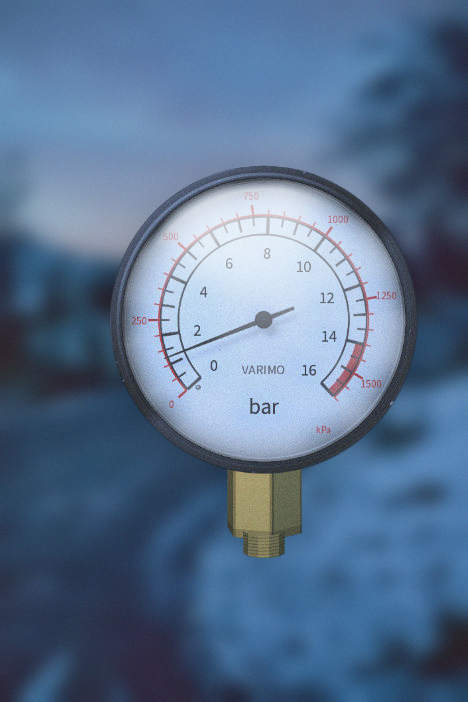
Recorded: value=1.25 unit=bar
